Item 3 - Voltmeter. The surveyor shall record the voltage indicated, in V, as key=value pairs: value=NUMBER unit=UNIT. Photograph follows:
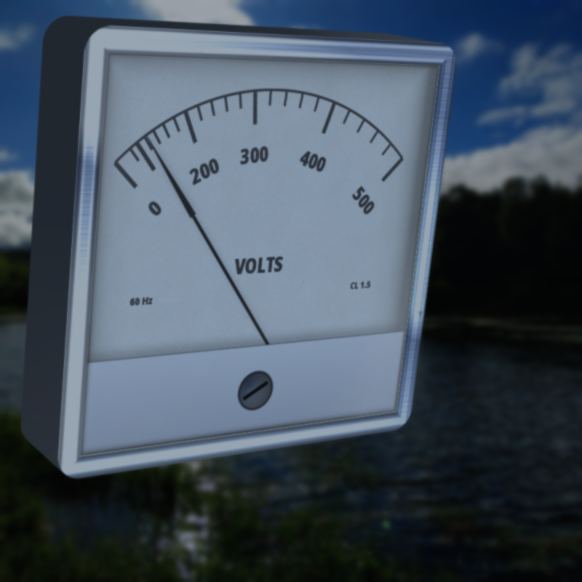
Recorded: value=120 unit=V
